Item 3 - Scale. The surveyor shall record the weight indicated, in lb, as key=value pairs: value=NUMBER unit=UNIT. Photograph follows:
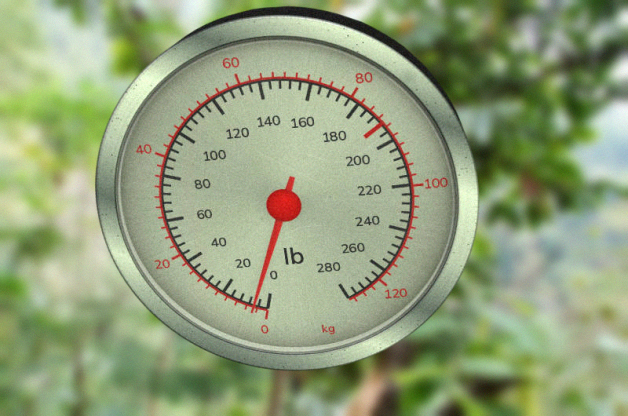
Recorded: value=6 unit=lb
